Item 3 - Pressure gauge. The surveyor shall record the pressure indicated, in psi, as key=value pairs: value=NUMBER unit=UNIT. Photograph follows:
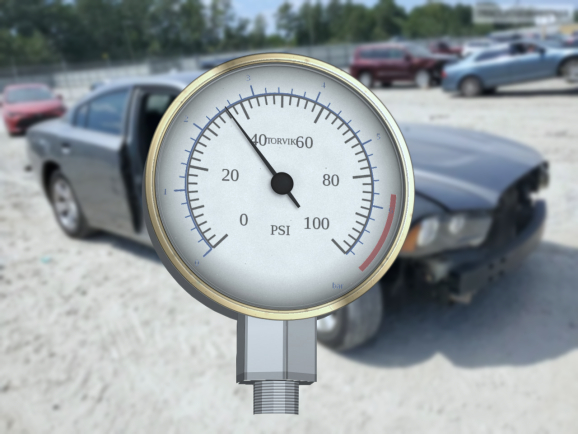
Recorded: value=36 unit=psi
